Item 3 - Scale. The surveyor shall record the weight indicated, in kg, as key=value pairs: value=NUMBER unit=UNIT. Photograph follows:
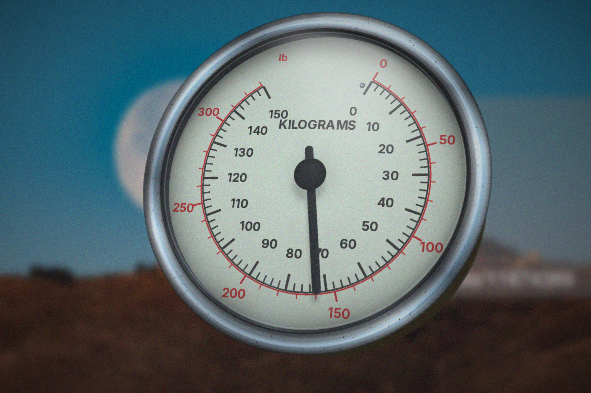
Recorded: value=72 unit=kg
